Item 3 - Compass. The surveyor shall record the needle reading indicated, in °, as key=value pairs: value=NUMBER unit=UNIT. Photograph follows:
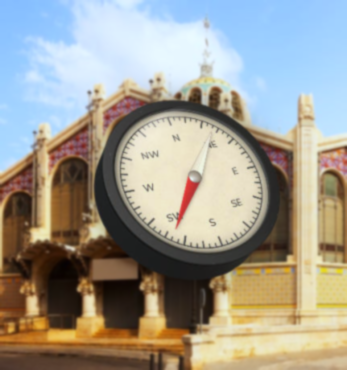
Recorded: value=220 unit=°
